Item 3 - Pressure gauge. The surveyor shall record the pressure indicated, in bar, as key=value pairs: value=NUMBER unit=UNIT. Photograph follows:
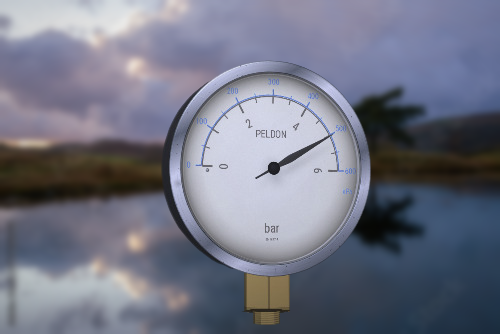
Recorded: value=5 unit=bar
